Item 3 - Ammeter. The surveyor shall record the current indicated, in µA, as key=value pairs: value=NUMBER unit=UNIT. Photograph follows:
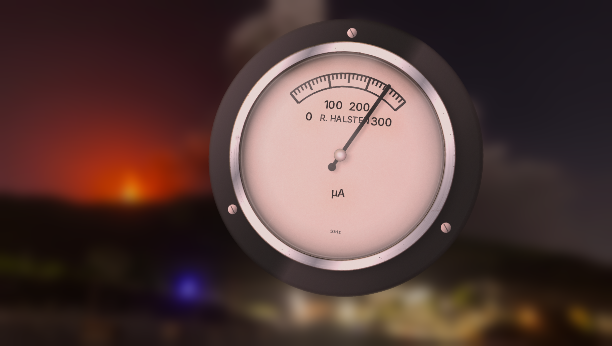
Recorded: value=250 unit=µA
